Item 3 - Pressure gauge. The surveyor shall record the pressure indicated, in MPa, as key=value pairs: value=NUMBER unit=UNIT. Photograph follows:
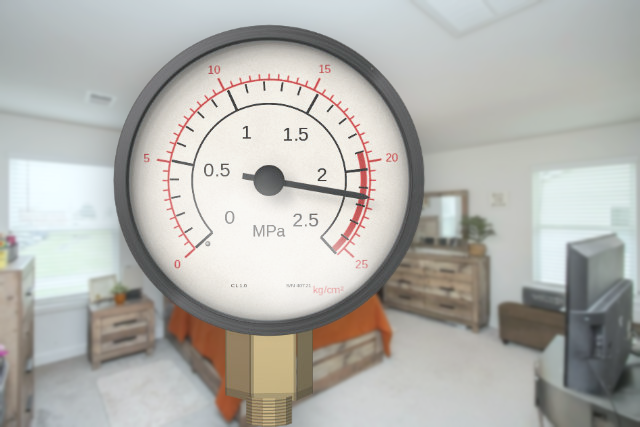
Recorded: value=2.15 unit=MPa
